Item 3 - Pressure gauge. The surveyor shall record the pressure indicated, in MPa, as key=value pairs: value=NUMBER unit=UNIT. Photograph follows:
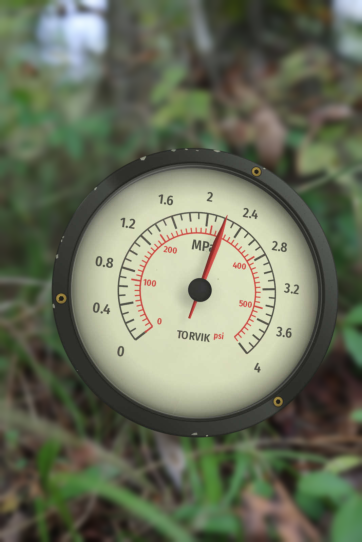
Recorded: value=2.2 unit=MPa
